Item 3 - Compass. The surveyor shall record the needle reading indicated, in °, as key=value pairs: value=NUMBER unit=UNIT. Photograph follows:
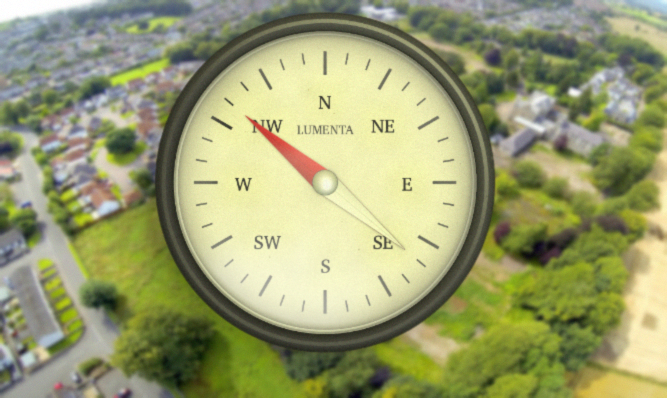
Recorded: value=310 unit=°
